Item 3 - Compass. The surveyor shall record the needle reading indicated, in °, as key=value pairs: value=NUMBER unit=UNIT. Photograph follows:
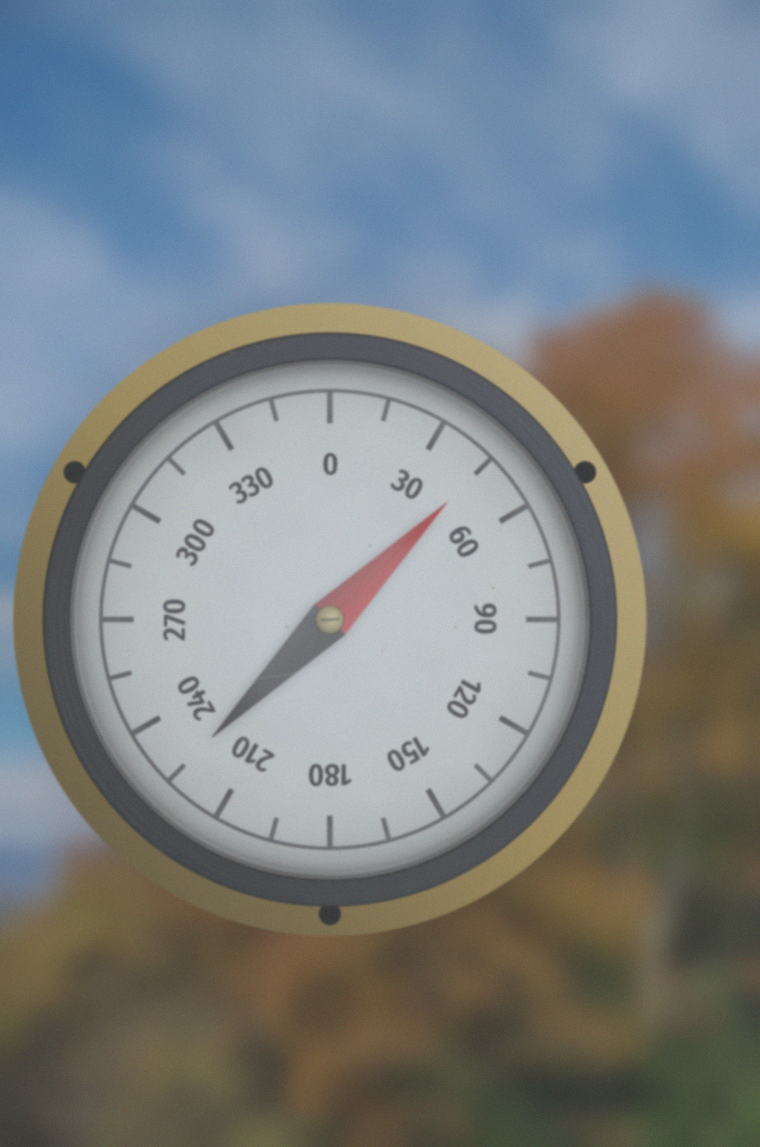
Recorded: value=45 unit=°
